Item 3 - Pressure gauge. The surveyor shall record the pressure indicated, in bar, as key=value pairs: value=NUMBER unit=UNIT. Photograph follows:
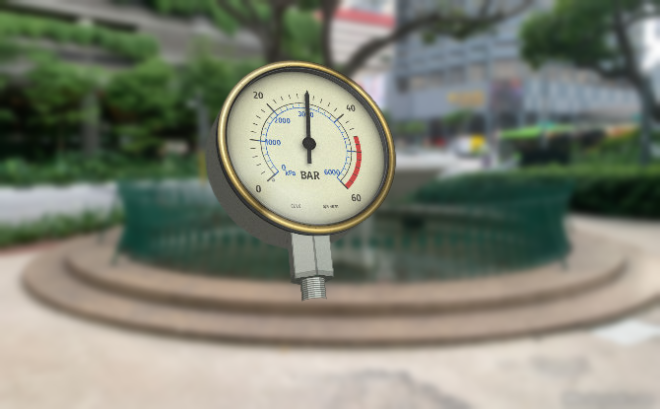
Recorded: value=30 unit=bar
